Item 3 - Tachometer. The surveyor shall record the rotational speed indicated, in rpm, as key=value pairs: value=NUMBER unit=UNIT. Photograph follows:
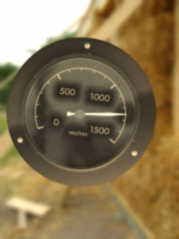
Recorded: value=1250 unit=rpm
